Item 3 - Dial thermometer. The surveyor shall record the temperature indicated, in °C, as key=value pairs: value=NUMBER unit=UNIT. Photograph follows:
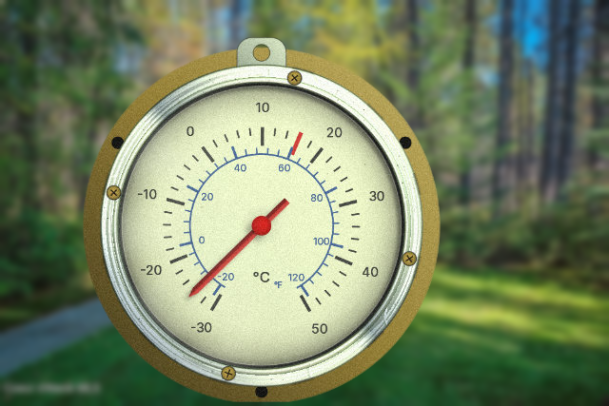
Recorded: value=-26 unit=°C
